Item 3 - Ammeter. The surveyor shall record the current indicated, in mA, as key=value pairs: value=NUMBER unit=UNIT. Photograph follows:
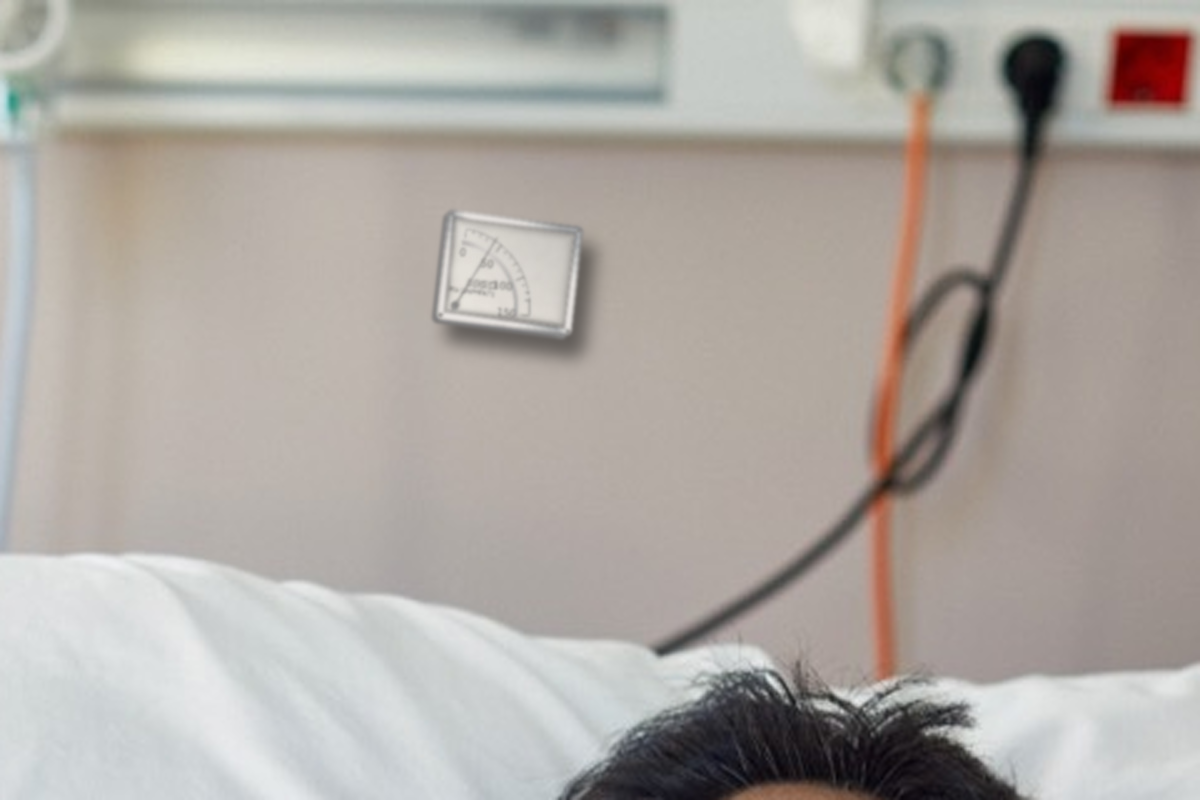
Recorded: value=40 unit=mA
